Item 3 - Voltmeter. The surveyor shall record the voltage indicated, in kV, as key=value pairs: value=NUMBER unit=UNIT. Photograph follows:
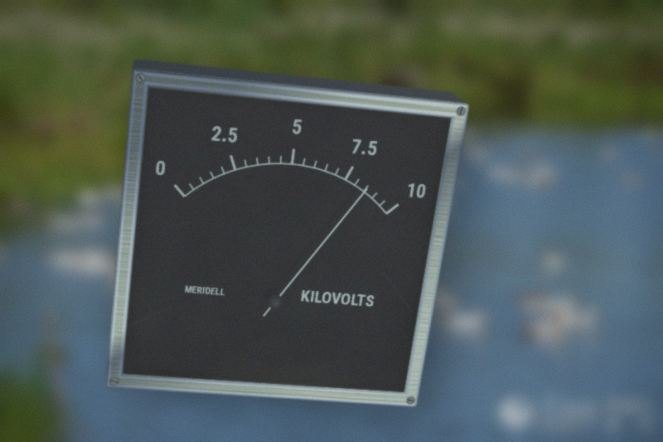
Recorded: value=8.5 unit=kV
